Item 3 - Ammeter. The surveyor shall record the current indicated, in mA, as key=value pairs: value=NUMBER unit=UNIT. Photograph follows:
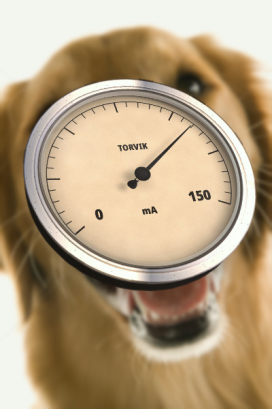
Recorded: value=110 unit=mA
